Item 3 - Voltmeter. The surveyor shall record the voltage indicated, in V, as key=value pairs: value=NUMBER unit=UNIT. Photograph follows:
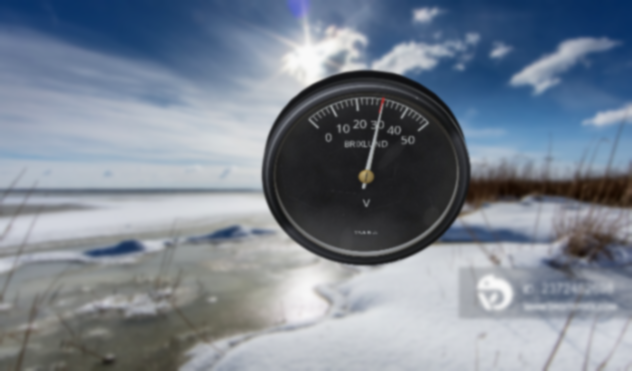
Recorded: value=30 unit=V
